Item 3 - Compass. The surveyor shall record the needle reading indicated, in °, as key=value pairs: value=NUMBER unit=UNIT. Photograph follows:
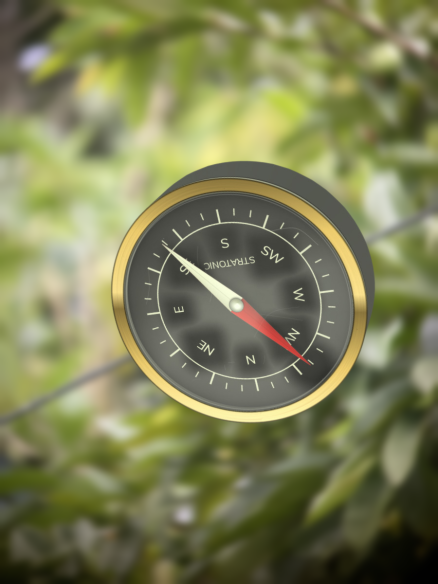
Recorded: value=320 unit=°
